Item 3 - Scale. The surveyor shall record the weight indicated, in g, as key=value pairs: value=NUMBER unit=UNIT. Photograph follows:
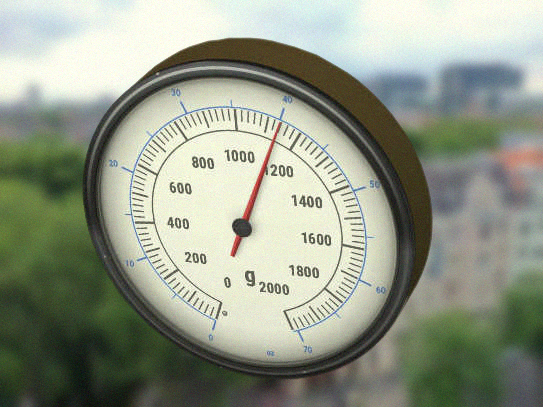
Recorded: value=1140 unit=g
